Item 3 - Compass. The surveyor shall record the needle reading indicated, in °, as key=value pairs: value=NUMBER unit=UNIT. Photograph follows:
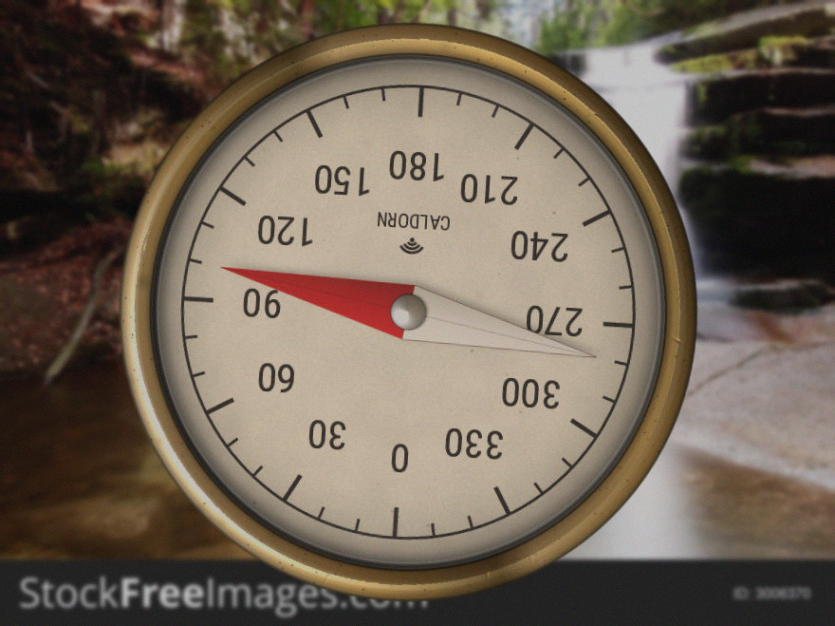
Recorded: value=100 unit=°
